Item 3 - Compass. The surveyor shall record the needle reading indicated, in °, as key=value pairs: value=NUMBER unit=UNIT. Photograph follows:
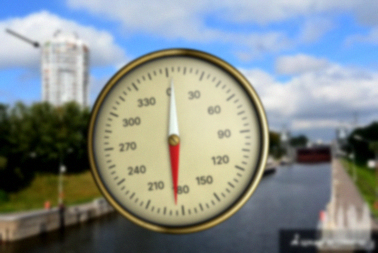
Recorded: value=185 unit=°
